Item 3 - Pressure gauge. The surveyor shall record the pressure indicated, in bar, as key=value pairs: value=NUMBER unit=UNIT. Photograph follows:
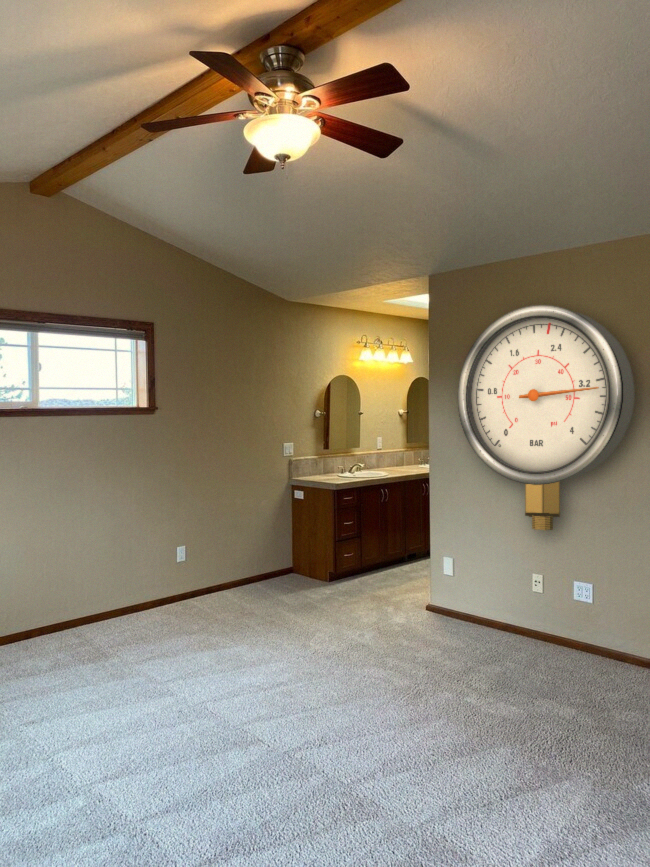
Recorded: value=3.3 unit=bar
